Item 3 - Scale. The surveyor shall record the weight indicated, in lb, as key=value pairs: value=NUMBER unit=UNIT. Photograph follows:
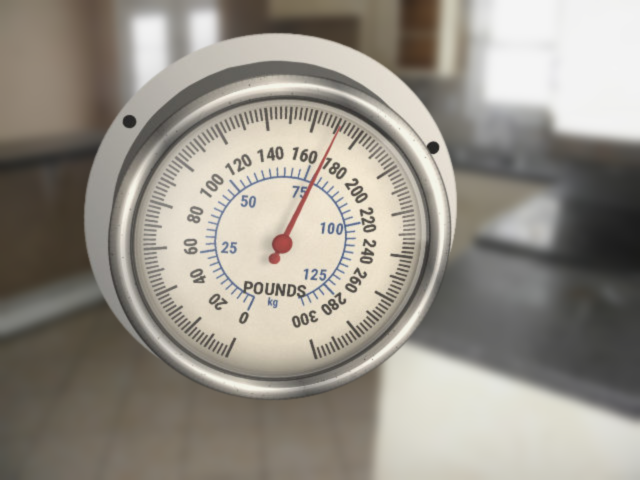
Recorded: value=170 unit=lb
